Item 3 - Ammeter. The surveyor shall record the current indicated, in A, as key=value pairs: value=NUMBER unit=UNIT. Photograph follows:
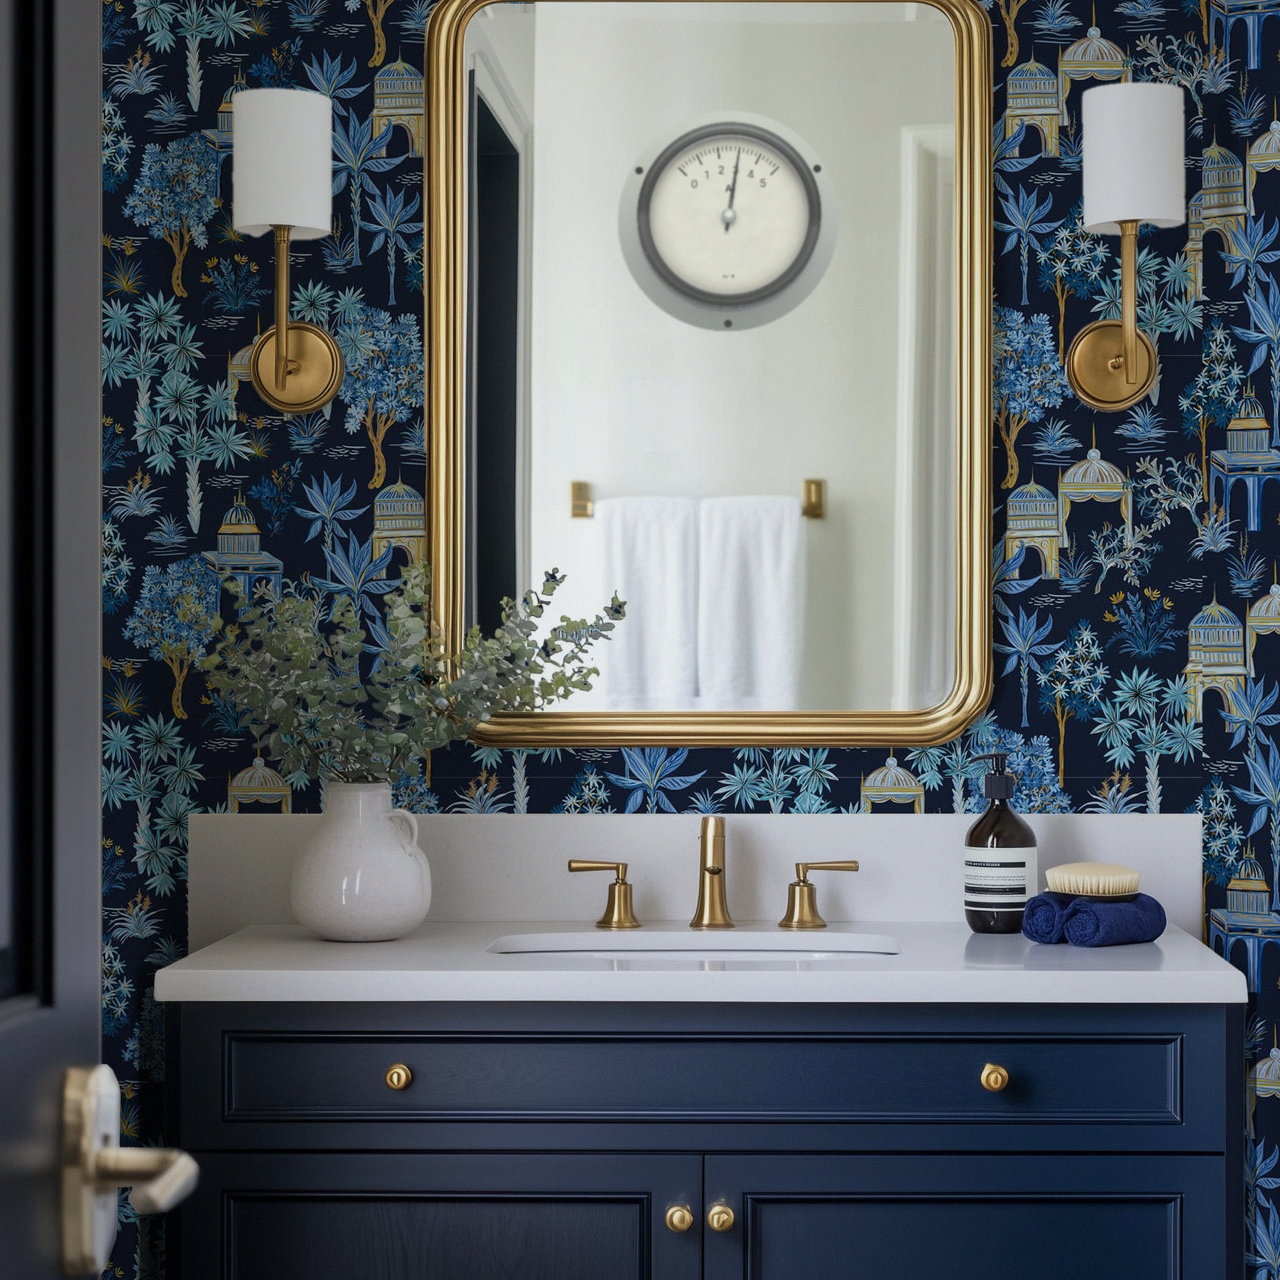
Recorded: value=3 unit=A
